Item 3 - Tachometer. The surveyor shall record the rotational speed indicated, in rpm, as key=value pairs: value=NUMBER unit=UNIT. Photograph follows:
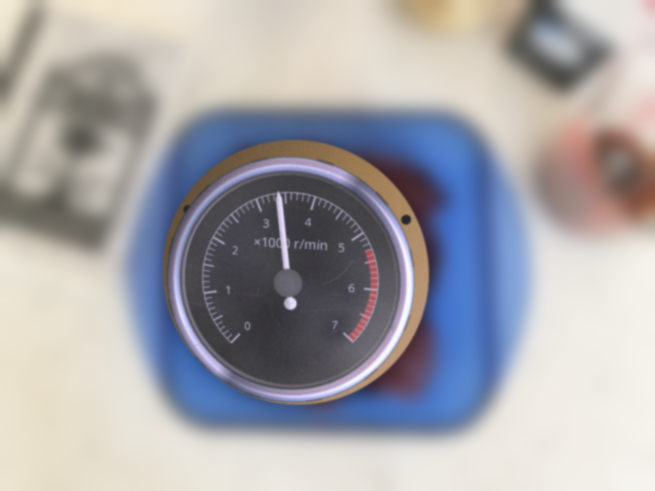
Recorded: value=3400 unit=rpm
